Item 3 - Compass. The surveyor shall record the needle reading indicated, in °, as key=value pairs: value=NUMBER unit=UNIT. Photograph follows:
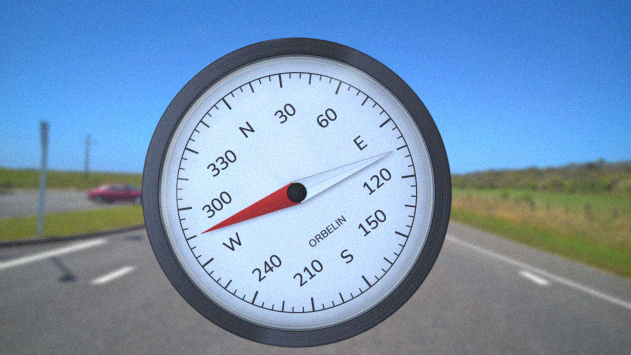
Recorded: value=285 unit=°
